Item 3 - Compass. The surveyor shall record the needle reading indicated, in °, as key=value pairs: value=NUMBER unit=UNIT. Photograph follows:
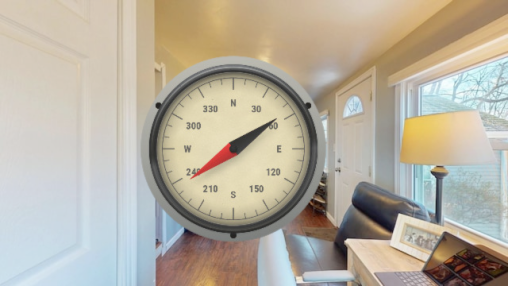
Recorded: value=235 unit=°
